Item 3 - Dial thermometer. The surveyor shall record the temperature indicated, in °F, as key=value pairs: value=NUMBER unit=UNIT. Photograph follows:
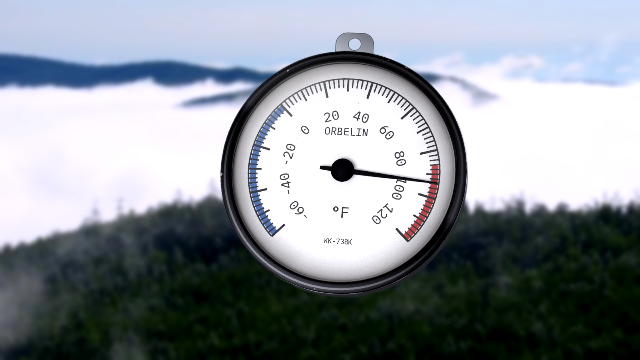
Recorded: value=94 unit=°F
